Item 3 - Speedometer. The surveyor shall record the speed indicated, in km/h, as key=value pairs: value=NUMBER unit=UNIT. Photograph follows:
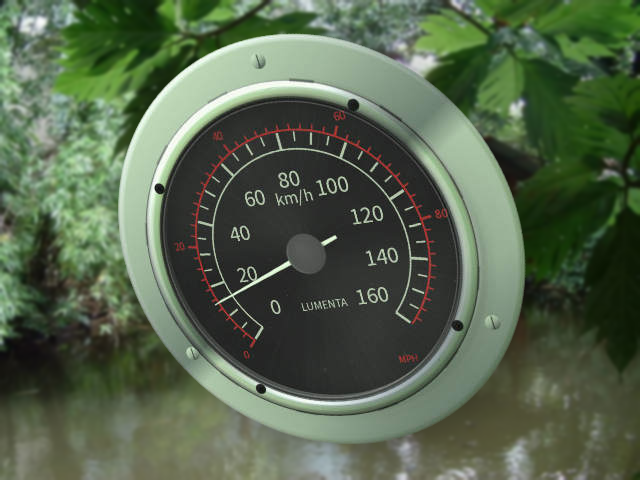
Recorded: value=15 unit=km/h
